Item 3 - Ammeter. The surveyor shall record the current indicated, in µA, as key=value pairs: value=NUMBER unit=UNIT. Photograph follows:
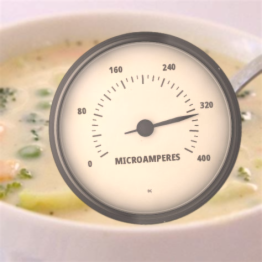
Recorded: value=330 unit=µA
